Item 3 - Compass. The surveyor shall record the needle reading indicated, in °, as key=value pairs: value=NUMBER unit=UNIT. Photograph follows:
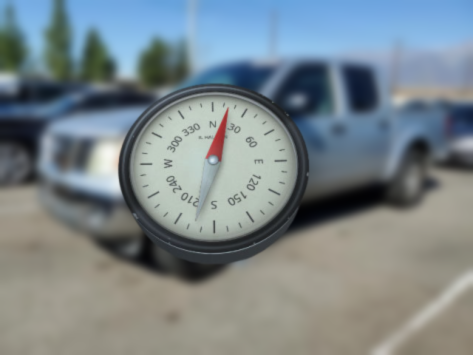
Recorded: value=15 unit=°
